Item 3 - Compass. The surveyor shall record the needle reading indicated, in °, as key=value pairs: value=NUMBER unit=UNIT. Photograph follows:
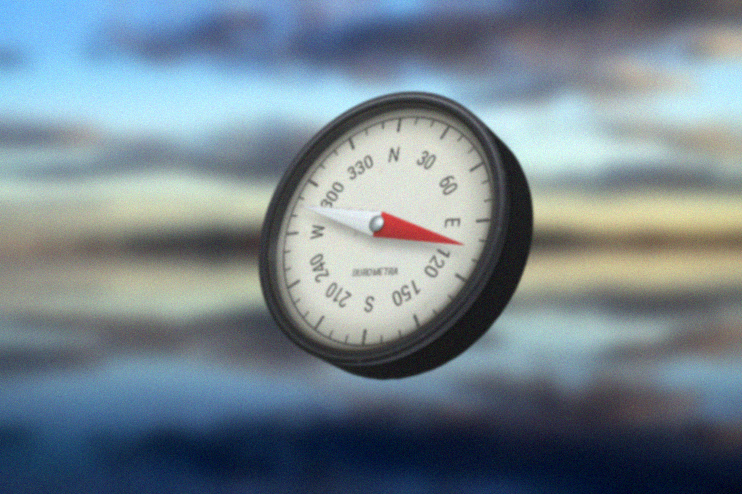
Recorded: value=105 unit=°
